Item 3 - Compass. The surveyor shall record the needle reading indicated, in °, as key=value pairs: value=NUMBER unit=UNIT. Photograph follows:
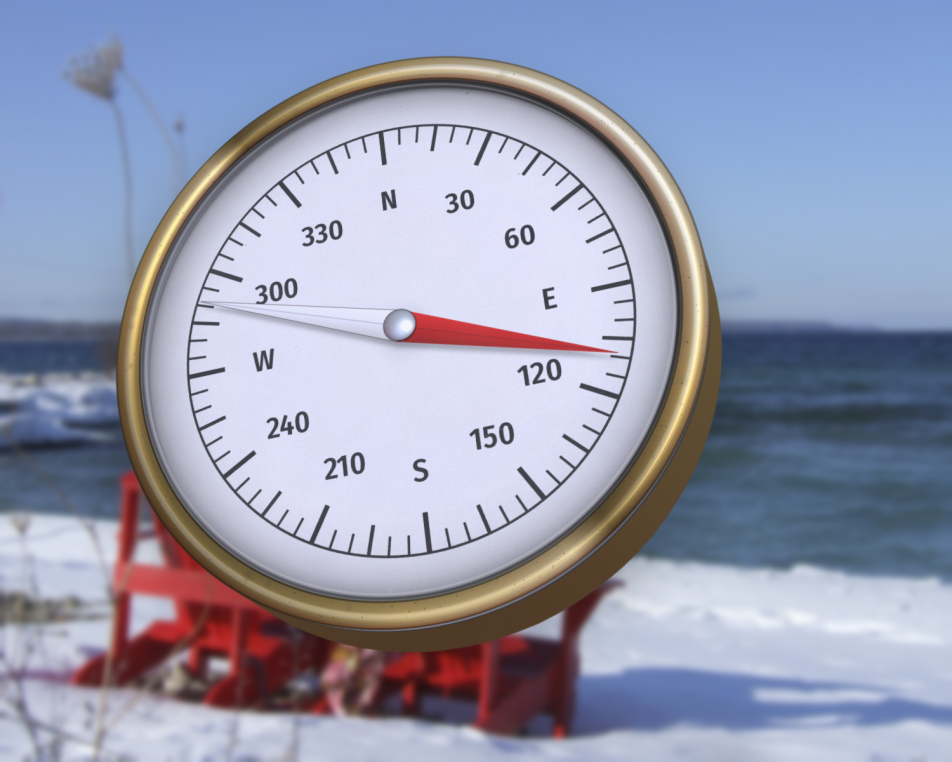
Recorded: value=110 unit=°
